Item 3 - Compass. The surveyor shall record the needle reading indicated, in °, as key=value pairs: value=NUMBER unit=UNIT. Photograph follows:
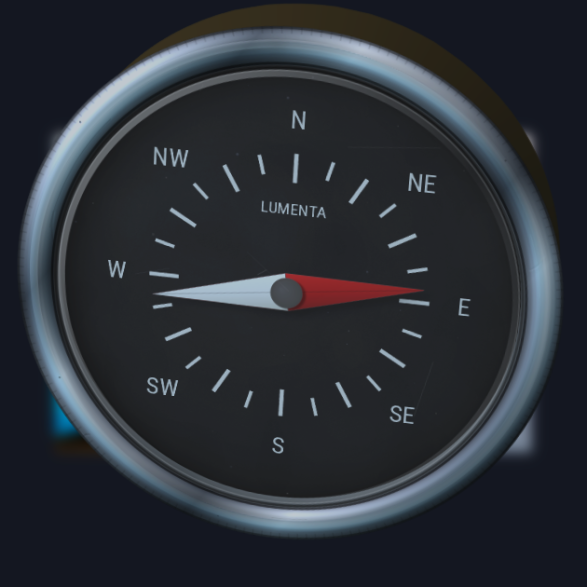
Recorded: value=82.5 unit=°
